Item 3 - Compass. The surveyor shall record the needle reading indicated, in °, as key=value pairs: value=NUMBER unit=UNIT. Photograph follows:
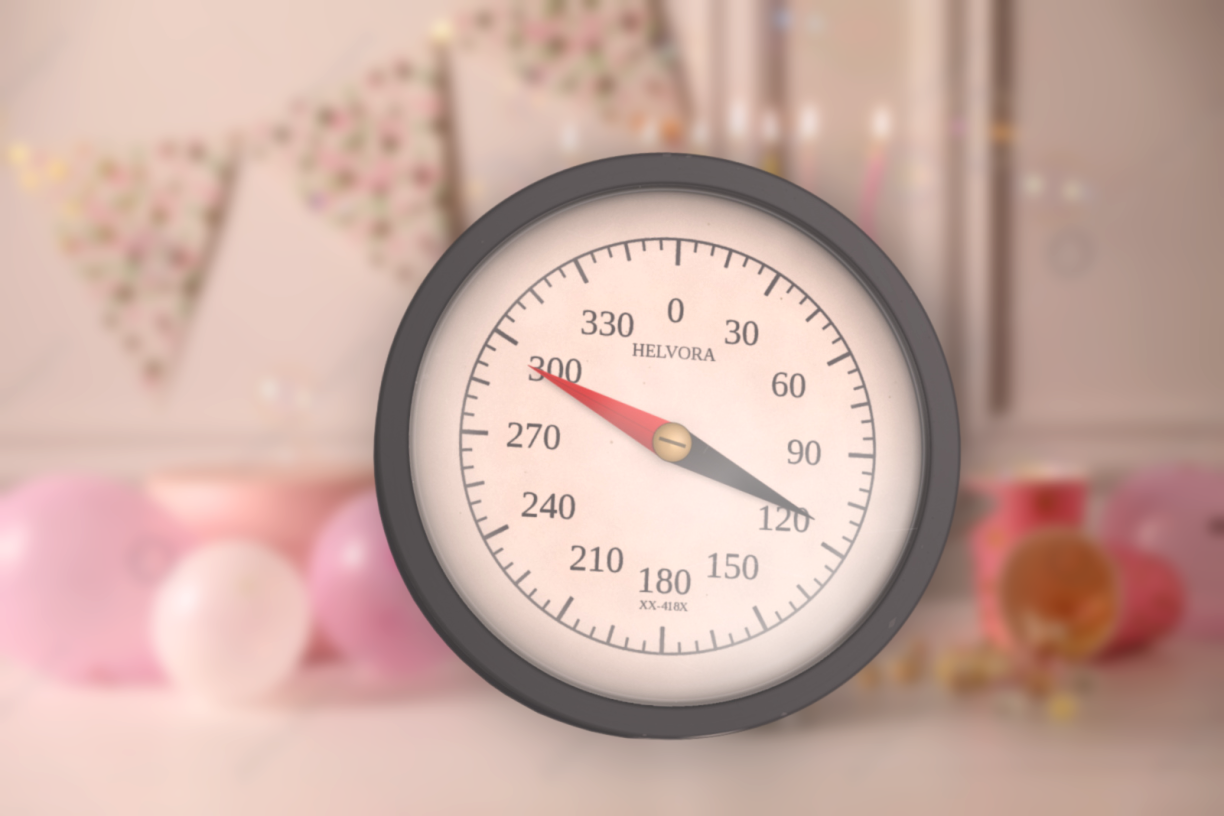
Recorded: value=295 unit=°
